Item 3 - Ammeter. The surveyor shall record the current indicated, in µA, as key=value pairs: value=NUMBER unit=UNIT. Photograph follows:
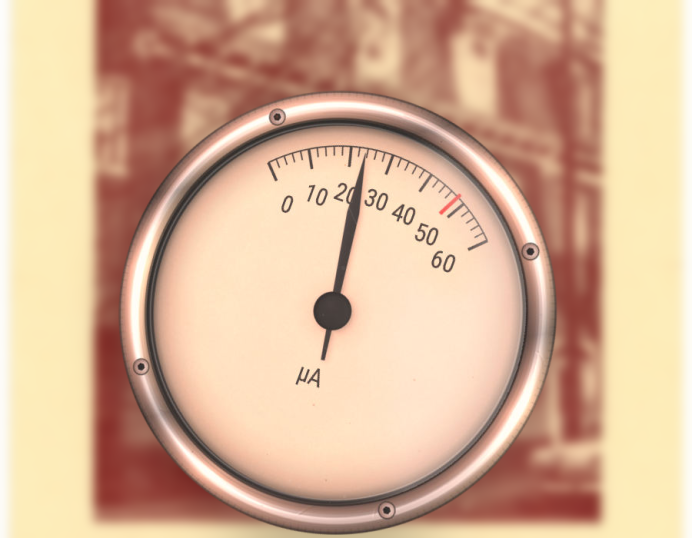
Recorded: value=24 unit=µA
